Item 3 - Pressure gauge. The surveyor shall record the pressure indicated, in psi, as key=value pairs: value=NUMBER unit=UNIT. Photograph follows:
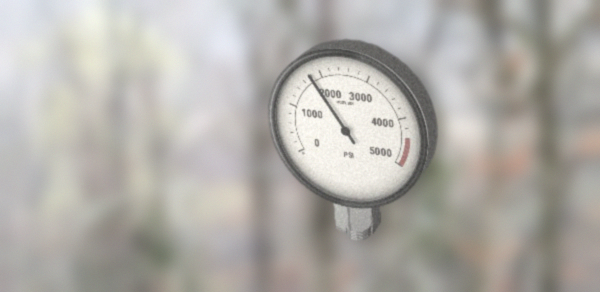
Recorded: value=1800 unit=psi
